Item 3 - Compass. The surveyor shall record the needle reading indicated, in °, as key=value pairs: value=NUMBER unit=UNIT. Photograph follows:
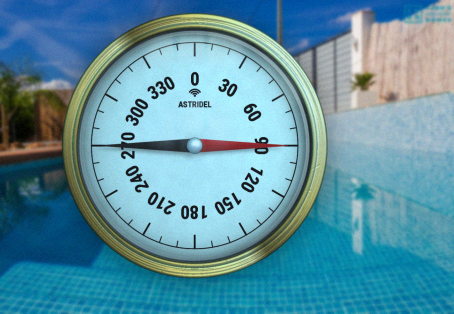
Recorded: value=90 unit=°
